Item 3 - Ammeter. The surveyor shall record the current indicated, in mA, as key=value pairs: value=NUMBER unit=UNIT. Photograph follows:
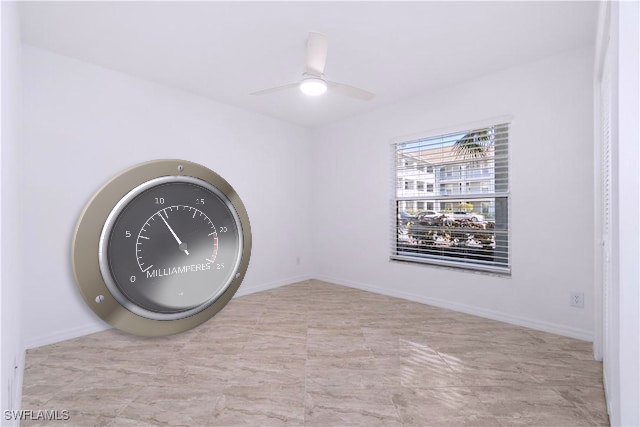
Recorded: value=9 unit=mA
